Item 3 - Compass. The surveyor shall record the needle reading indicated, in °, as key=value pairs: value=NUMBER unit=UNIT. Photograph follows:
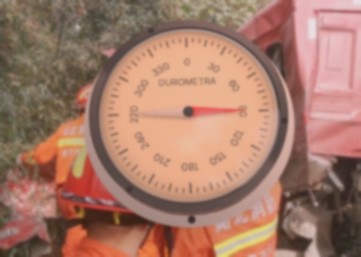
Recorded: value=90 unit=°
